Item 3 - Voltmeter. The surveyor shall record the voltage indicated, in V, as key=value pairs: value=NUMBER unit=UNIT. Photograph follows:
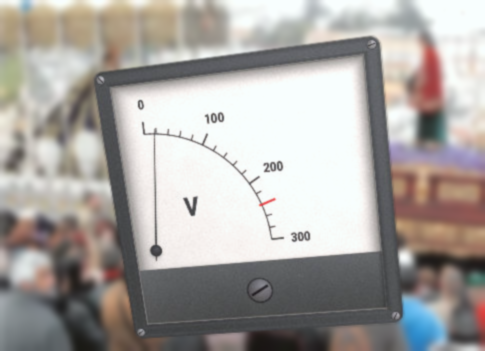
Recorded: value=20 unit=V
